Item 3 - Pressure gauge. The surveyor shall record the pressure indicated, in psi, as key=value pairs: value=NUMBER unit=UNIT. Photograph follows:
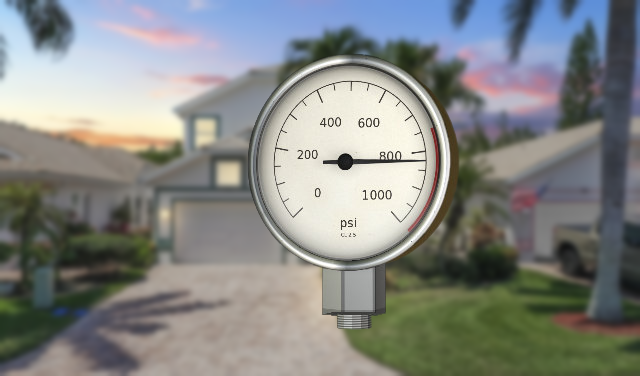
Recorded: value=825 unit=psi
